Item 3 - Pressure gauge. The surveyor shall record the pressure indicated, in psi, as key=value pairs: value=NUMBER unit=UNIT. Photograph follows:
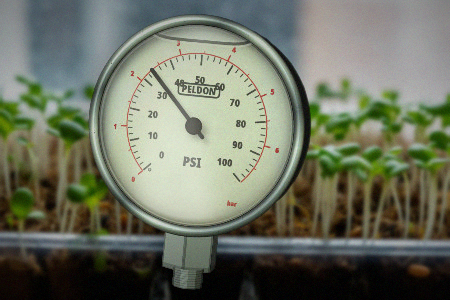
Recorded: value=34 unit=psi
